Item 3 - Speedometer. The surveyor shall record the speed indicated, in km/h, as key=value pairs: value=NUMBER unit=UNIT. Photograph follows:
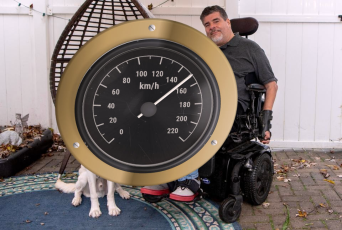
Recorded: value=150 unit=km/h
